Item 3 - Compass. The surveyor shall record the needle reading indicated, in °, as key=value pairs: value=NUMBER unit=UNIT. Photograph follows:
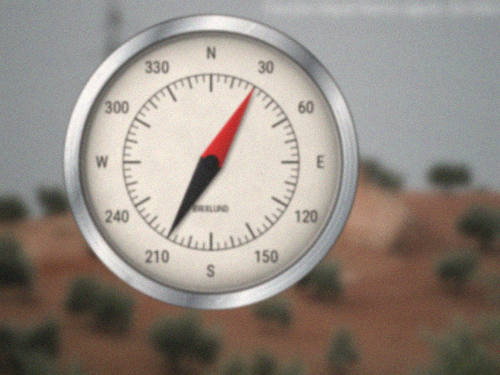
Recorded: value=30 unit=°
